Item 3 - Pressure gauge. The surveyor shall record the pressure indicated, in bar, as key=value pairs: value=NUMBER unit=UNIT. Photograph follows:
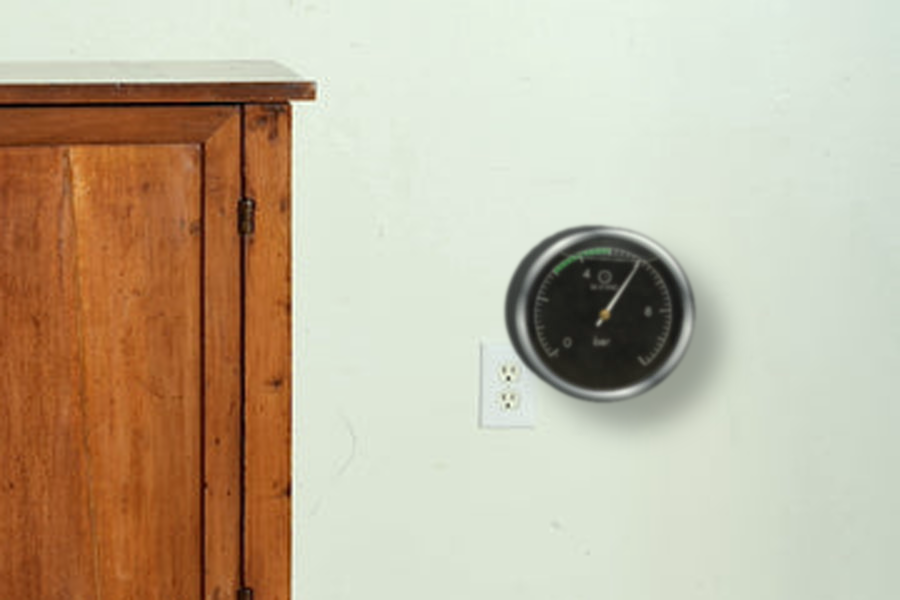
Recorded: value=6 unit=bar
